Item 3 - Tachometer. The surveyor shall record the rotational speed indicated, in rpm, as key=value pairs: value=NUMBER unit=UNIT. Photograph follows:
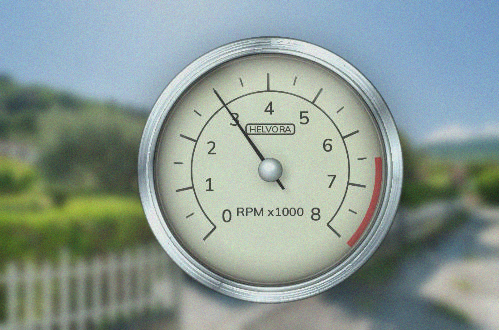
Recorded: value=3000 unit=rpm
